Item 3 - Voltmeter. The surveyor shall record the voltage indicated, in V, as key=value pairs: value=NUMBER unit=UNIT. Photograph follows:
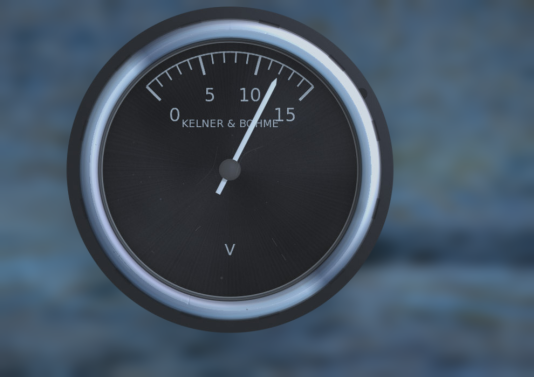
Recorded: value=12 unit=V
